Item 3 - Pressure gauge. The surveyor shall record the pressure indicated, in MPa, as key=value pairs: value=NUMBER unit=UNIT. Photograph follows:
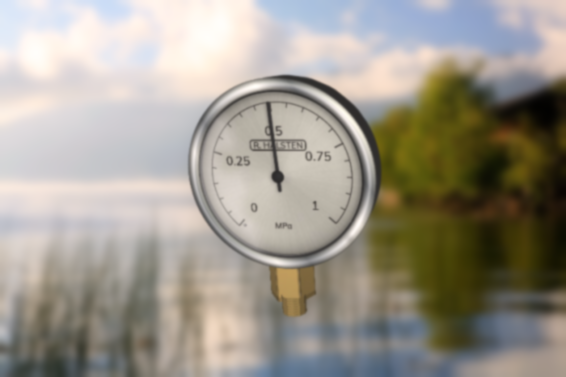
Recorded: value=0.5 unit=MPa
